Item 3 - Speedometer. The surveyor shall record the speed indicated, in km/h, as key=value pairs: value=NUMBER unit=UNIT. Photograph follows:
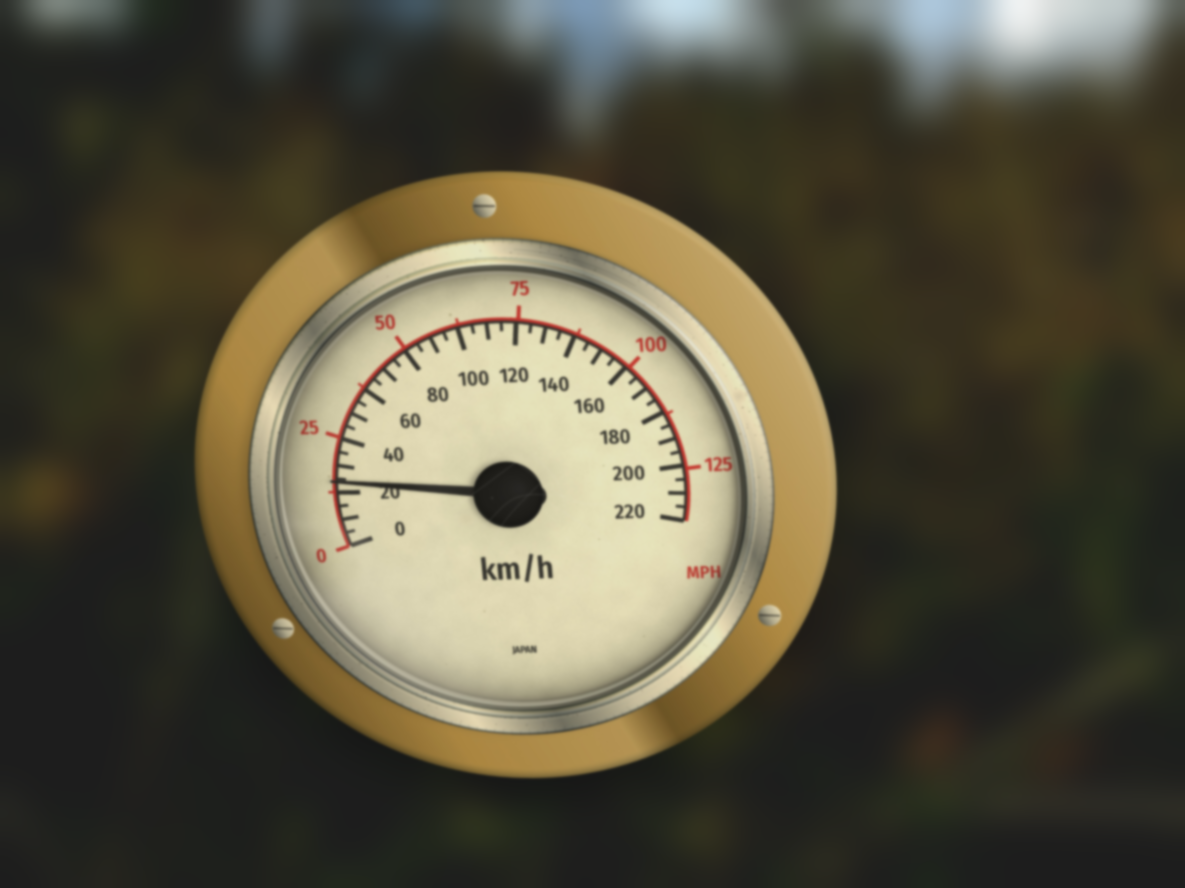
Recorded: value=25 unit=km/h
